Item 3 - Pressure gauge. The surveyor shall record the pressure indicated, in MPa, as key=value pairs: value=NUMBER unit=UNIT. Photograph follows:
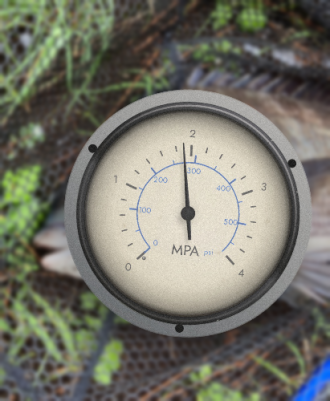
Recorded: value=1.9 unit=MPa
